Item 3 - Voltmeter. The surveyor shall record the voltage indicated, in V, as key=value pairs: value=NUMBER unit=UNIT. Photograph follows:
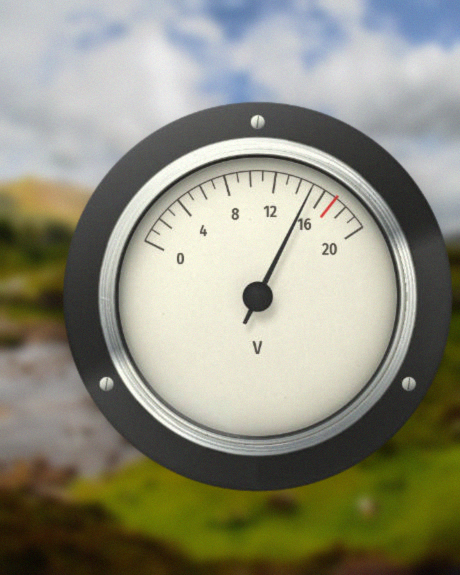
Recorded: value=15 unit=V
